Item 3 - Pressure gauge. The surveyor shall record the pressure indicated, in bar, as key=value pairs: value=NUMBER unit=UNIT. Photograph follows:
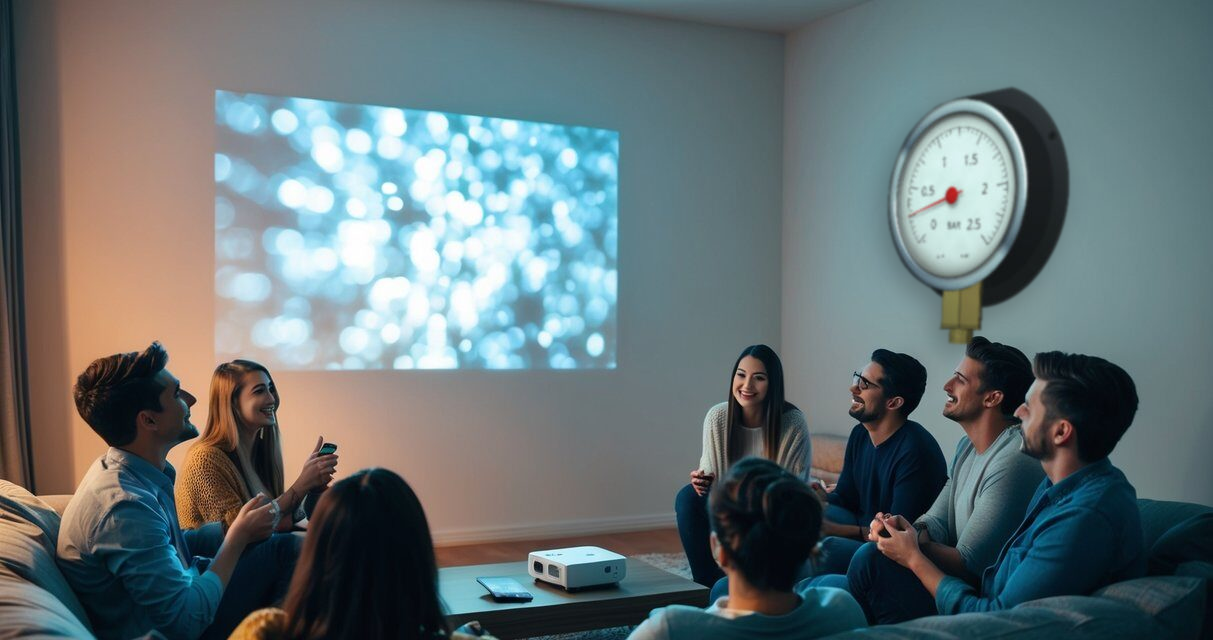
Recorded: value=0.25 unit=bar
